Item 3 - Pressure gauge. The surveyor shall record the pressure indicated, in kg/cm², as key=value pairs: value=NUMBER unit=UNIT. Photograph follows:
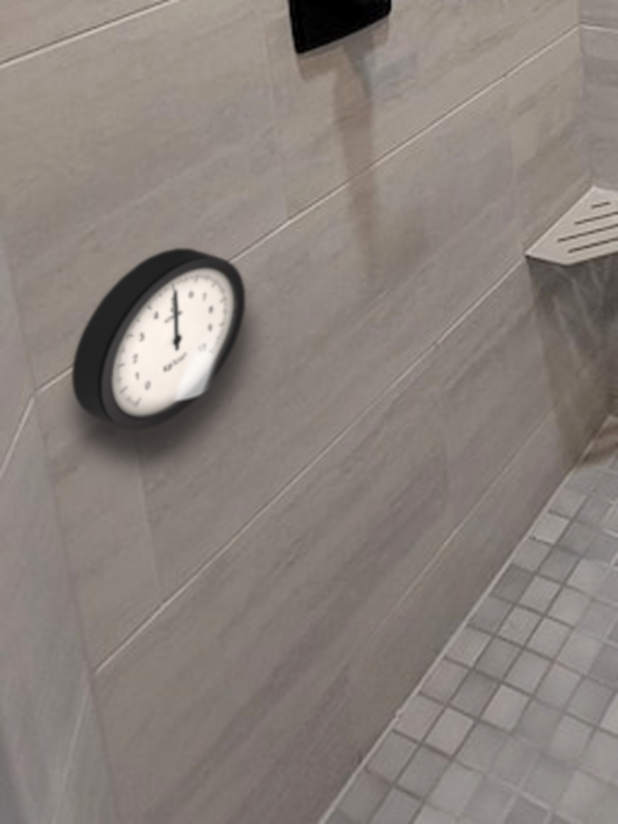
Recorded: value=5 unit=kg/cm²
